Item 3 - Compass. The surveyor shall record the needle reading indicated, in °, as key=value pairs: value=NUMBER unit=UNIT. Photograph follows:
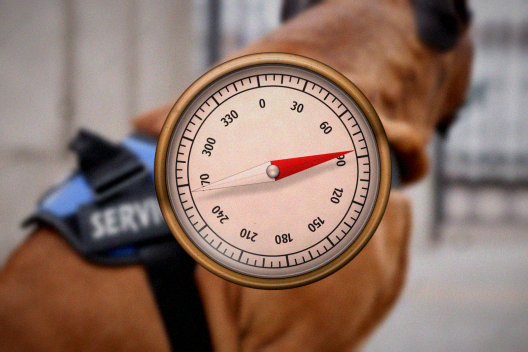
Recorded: value=85 unit=°
